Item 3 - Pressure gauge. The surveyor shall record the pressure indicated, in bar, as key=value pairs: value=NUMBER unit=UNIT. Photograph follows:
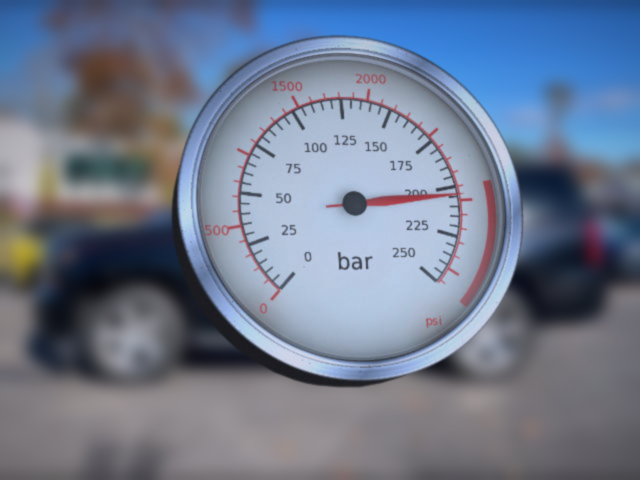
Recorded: value=205 unit=bar
